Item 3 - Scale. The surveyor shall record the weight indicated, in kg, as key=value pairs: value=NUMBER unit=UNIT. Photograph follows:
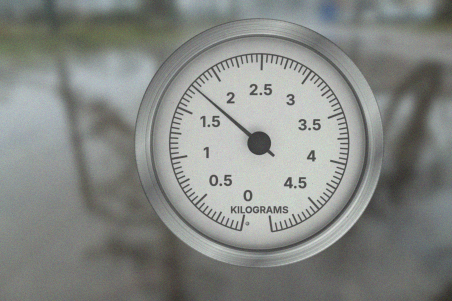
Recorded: value=1.75 unit=kg
